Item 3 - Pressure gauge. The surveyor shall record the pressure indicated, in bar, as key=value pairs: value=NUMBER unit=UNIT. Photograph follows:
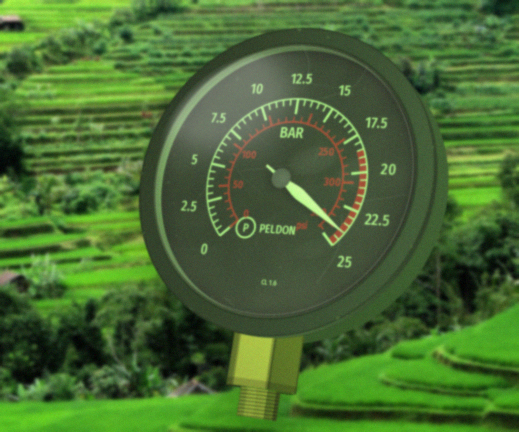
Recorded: value=24 unit=bar
